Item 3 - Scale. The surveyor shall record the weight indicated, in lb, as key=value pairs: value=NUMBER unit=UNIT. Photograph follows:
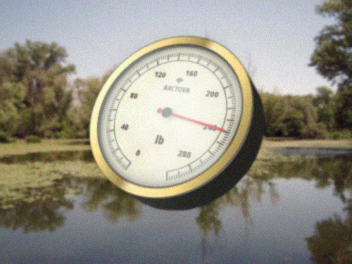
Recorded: value=240 unit=lb
